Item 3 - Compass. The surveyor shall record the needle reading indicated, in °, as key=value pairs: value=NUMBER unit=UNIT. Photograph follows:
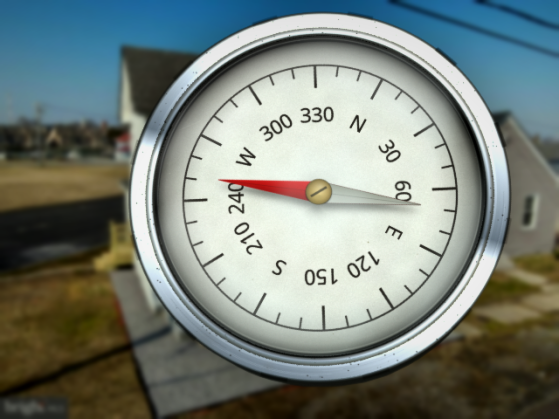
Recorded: value=250 unit=°
